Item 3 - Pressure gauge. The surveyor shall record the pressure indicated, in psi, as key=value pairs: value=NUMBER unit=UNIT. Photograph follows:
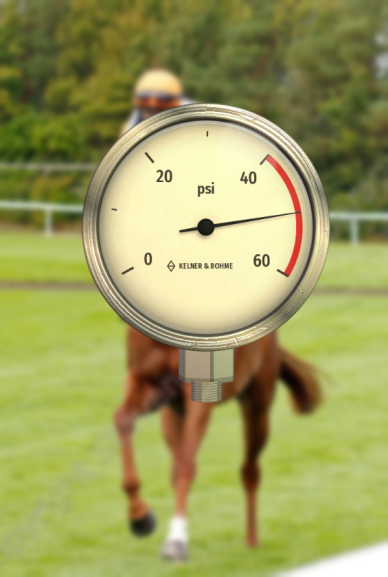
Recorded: value=50 unit=psi
